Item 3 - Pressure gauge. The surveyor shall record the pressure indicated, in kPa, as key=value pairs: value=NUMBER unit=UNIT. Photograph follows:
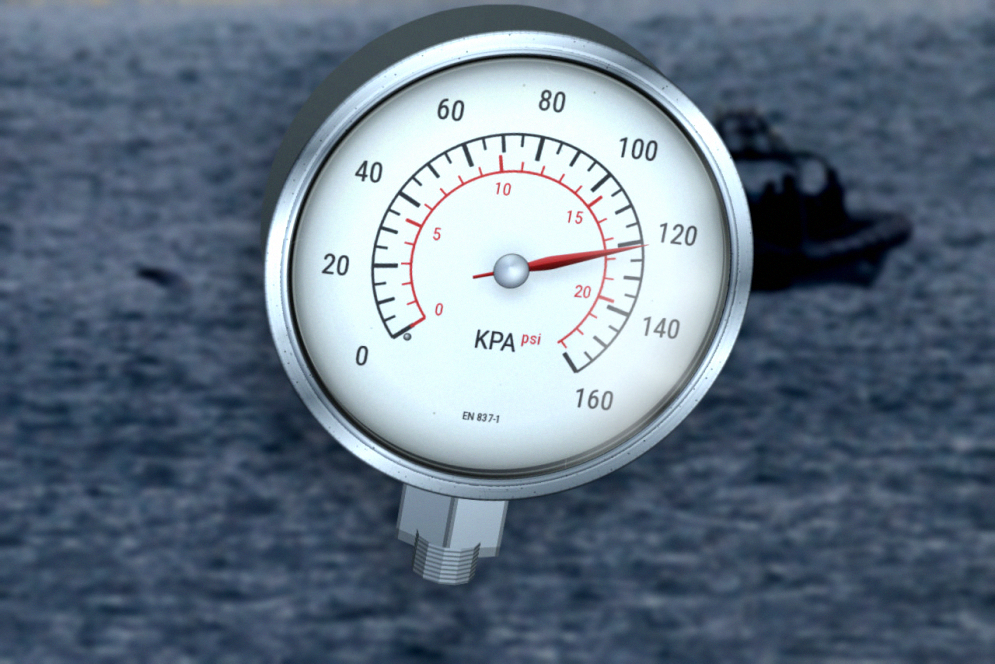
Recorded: value=120 unit=kPa
